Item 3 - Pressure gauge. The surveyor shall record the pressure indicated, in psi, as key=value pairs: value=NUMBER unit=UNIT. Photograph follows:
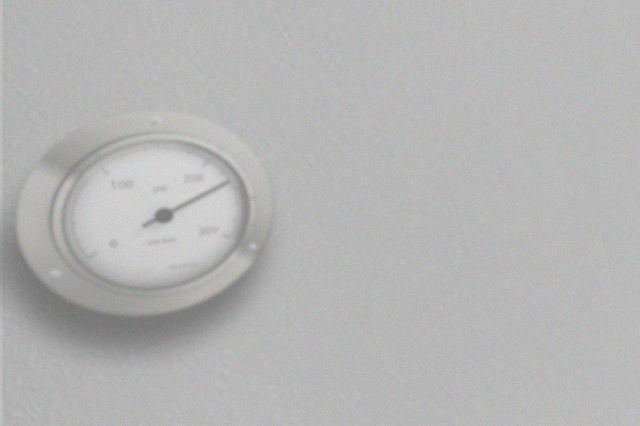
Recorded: value=230 unit=psi
